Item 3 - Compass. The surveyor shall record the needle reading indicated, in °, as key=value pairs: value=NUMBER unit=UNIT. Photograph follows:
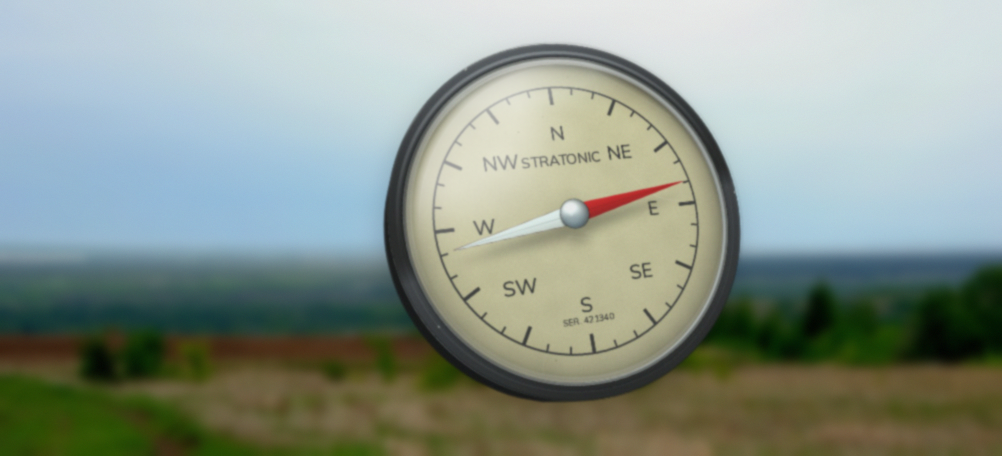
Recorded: value=80 unit=°
